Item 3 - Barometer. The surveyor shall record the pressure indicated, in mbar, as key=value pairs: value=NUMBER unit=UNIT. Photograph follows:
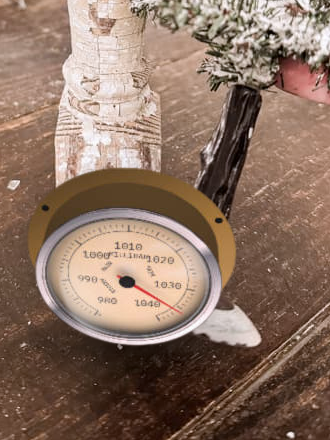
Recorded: value=1035 unit=mbar
